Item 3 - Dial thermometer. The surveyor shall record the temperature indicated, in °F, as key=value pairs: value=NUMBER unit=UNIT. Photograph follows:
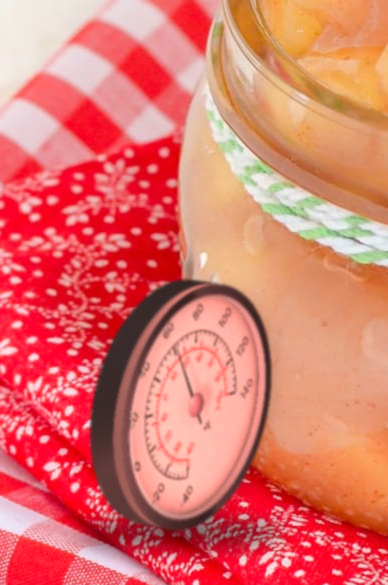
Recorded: value=60 unit=°F
